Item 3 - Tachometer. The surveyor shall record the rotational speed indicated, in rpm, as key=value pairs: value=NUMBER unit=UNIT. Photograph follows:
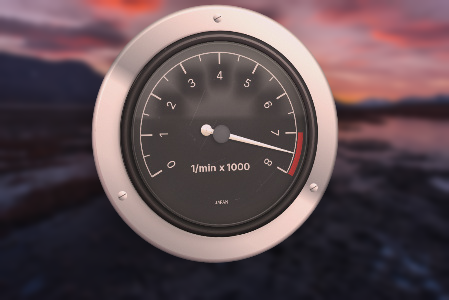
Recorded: value=7500 unit=rpm
